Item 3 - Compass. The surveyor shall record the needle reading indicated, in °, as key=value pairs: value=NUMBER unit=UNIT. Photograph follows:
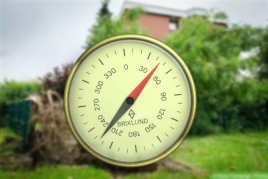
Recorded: value=45 unit=°
